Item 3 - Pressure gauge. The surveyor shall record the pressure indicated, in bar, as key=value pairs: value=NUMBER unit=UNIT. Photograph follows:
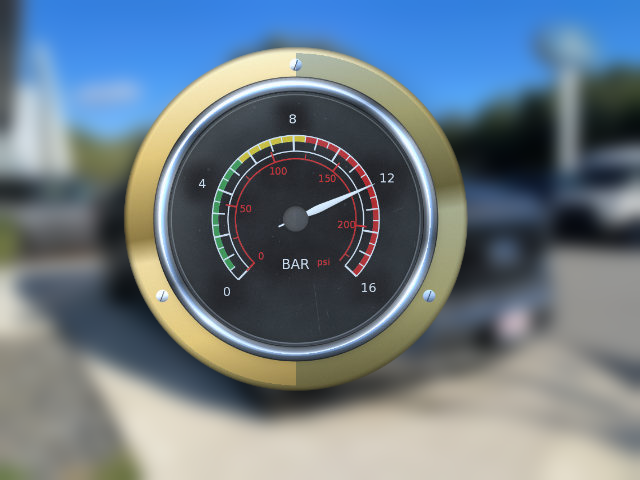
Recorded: value=12 unit=bar
